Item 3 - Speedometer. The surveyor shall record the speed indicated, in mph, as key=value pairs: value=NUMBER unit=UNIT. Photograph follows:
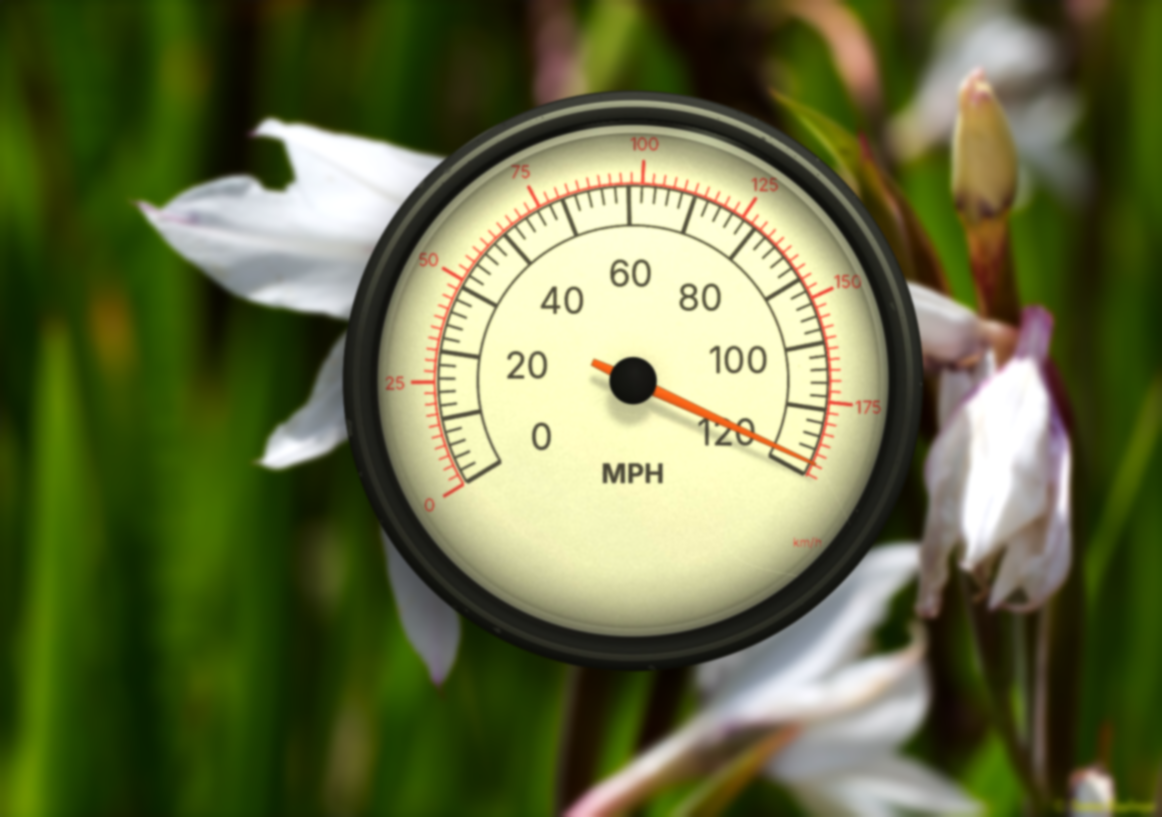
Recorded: value=118 unit=mph
